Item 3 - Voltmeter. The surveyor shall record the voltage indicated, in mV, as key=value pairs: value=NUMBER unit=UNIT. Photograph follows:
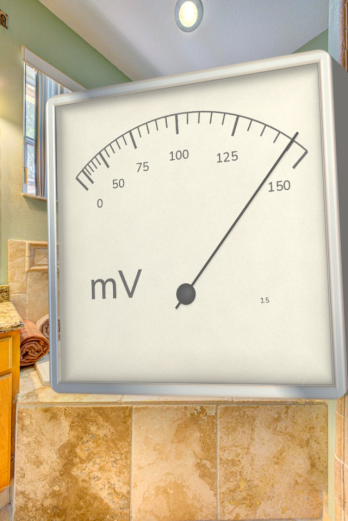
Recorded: value=145 unit=mV
